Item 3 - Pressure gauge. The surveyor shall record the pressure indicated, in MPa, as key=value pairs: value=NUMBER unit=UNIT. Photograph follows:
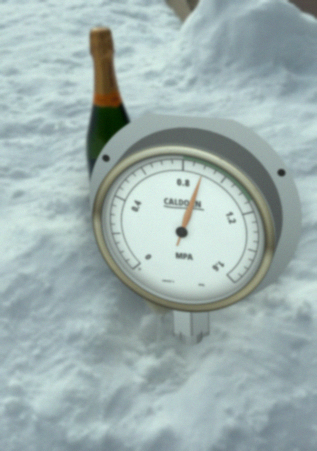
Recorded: value=0.9 unit=MPa
